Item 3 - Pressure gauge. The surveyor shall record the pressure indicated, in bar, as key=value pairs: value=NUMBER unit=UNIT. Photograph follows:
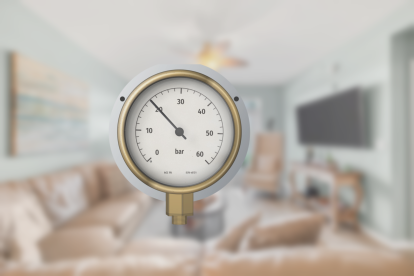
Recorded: value=20 unit=bar
